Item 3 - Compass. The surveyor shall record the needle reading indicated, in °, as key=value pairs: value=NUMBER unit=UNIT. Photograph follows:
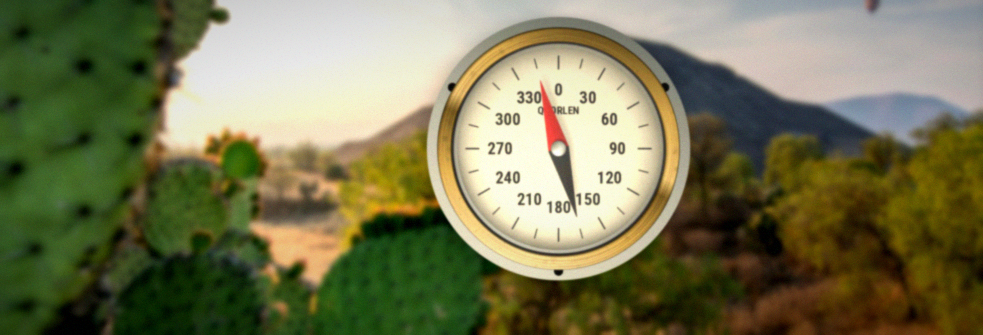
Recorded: value=345 unit=°
